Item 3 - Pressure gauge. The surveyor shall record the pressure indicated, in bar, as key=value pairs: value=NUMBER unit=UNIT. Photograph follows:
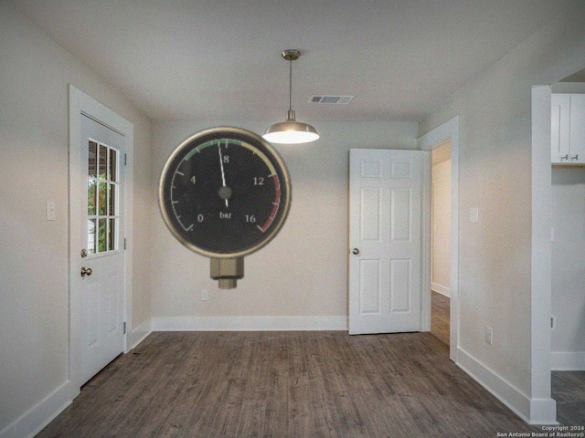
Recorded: value=7.5 unit=bar
